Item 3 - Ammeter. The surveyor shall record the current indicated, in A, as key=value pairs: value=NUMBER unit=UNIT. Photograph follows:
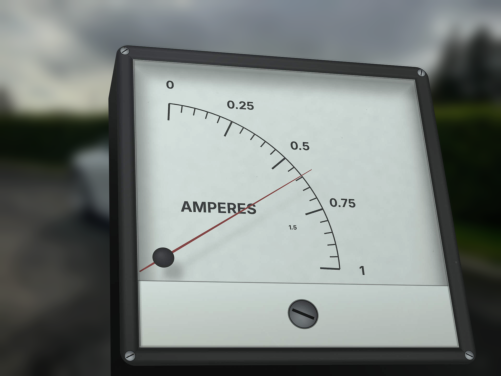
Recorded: value=0.6 unit=A
